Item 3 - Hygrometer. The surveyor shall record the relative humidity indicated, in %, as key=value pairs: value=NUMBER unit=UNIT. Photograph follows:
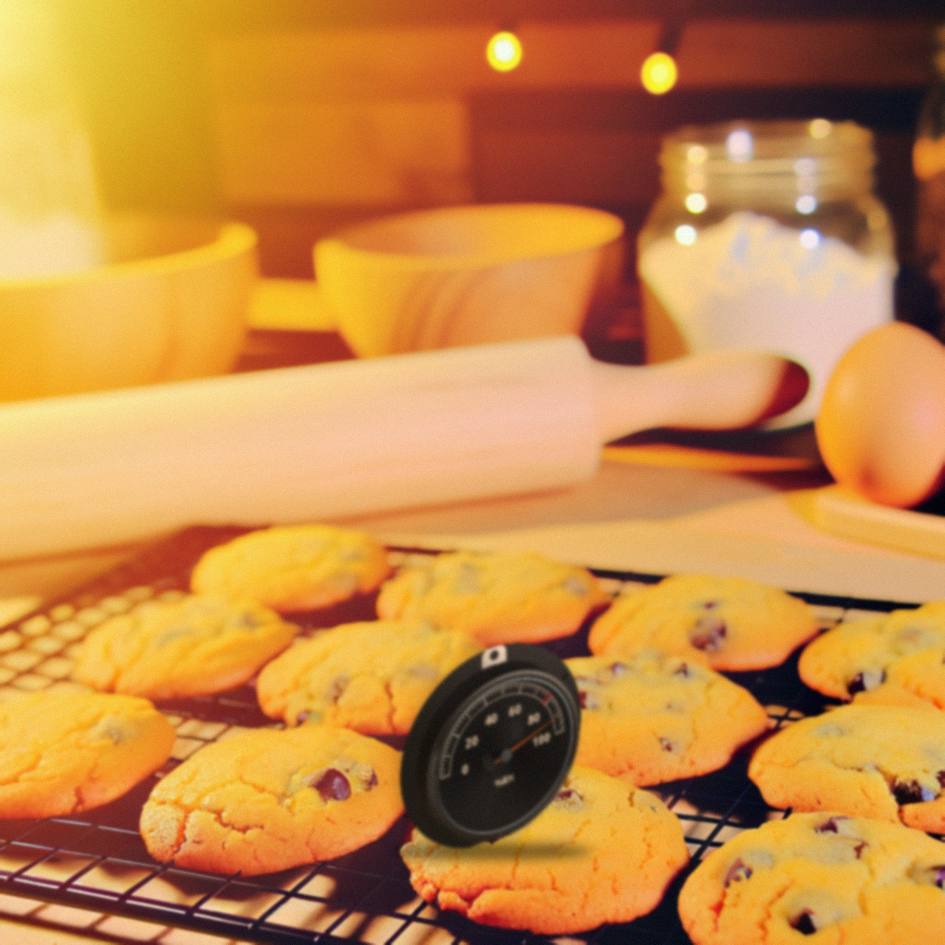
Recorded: value=90 unit=%
